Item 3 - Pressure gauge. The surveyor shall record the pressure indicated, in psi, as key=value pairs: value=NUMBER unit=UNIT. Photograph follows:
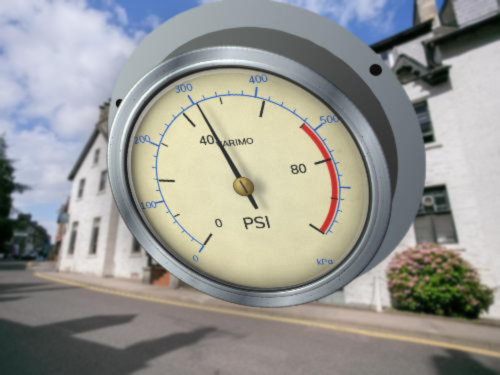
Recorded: value=45 unit=psi
